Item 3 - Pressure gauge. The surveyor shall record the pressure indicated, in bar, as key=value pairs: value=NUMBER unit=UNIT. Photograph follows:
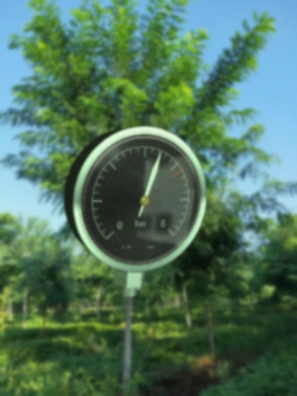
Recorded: value=3.4 unit=bar
